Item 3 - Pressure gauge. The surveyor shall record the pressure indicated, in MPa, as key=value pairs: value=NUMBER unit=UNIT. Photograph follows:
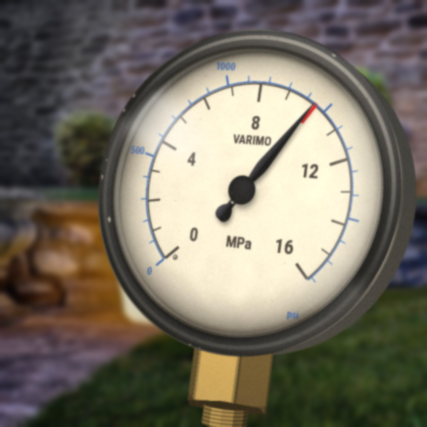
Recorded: value=10 unit=MPa
